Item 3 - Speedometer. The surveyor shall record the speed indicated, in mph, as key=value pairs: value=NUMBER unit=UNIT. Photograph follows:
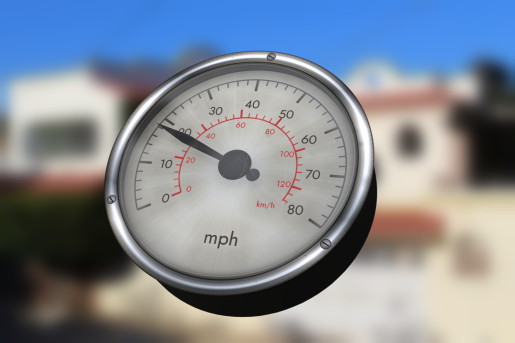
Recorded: value=18 unit=mph
